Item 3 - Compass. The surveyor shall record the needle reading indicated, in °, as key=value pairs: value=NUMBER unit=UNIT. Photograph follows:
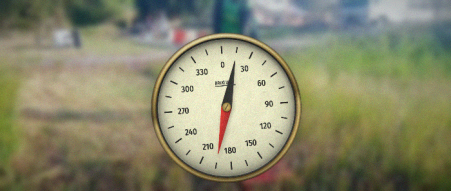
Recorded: value=195 unit=°
